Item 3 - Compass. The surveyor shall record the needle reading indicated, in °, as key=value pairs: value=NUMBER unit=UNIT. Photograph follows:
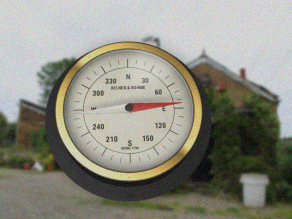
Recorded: value=85 unit=°
